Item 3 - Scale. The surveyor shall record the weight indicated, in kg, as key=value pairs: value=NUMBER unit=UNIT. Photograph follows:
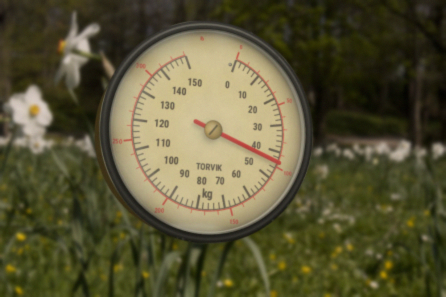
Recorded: value=44 unit=kg
